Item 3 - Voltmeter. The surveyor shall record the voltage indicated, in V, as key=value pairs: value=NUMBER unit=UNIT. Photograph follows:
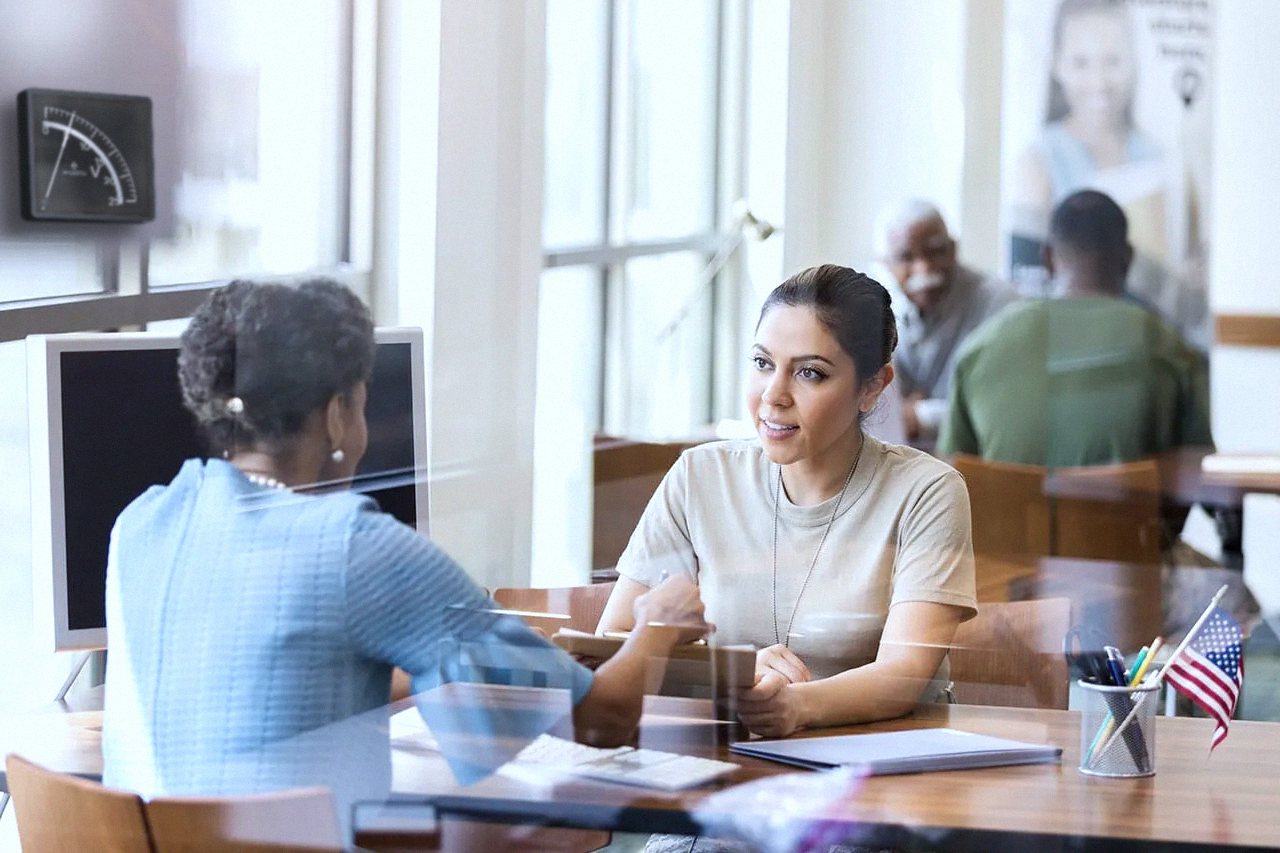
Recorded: value=5 unit=V
